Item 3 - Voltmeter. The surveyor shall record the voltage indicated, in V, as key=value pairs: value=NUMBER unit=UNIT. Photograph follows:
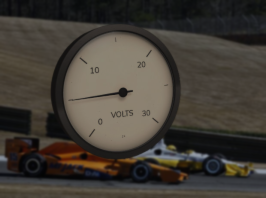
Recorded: value=5 unit=V
